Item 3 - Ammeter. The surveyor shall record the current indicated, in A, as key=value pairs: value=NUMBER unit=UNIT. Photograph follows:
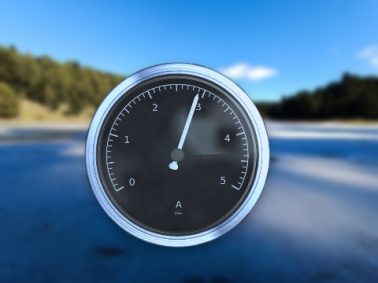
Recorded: value=2.9 unit=A
